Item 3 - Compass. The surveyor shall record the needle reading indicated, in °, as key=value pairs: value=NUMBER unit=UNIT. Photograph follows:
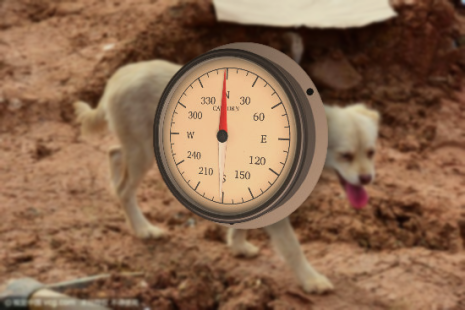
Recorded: value=0 unit=°
